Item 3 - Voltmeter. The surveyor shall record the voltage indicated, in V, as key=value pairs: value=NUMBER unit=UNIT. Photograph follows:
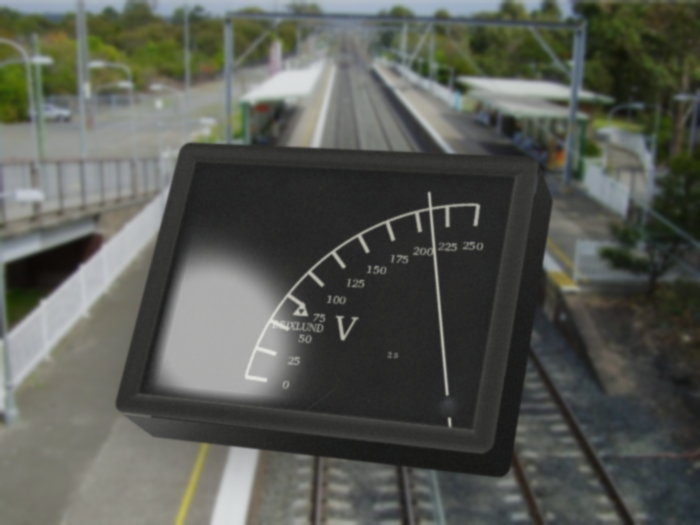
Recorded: value=212.5 unit=V
